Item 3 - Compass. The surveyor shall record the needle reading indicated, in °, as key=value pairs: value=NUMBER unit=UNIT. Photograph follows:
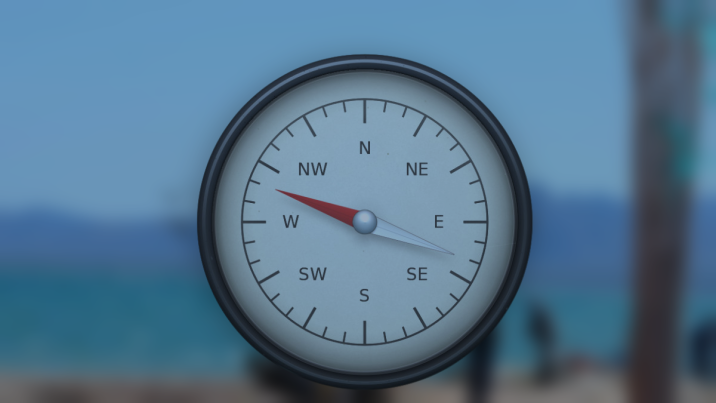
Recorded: value=290 unit=°
